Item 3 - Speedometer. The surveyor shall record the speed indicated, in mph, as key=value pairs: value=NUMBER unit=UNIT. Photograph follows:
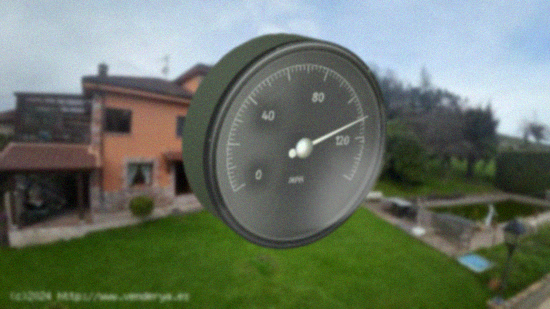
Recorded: value=110 unit=mph
